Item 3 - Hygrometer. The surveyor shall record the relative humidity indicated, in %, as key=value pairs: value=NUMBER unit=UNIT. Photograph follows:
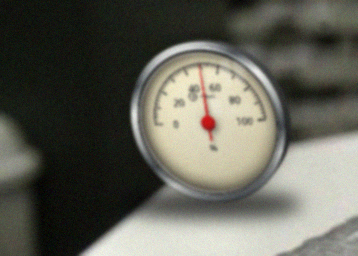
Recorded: value=50 unit=%
